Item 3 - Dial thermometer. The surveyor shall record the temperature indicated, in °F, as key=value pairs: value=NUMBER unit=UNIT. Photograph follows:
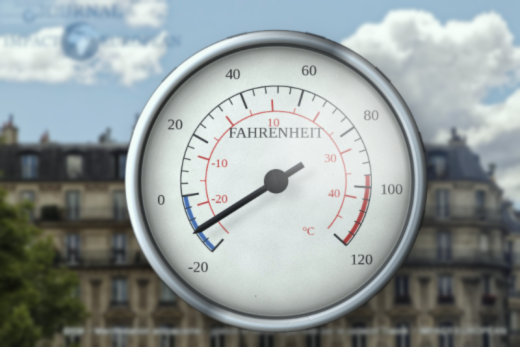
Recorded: value=-12 unit=°F
